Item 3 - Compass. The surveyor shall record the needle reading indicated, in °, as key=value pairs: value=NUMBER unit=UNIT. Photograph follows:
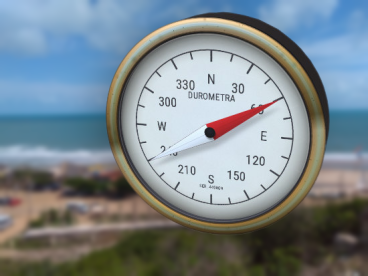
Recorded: value=60 unit=°
